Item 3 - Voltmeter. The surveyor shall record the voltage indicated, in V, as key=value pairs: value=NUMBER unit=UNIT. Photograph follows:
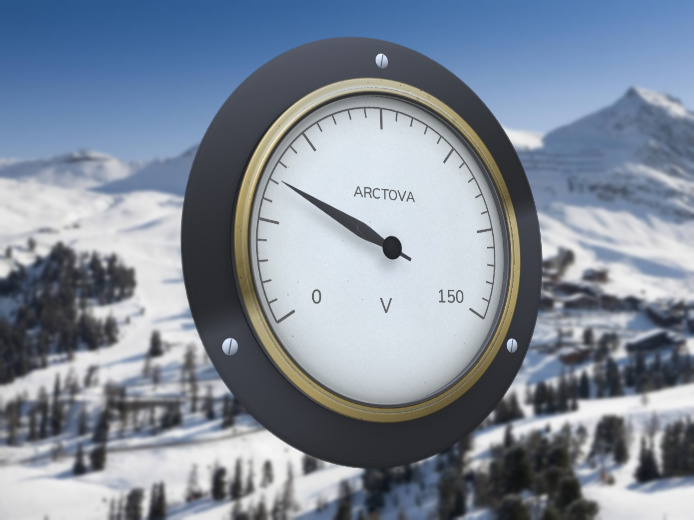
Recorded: value=35 unit=V
